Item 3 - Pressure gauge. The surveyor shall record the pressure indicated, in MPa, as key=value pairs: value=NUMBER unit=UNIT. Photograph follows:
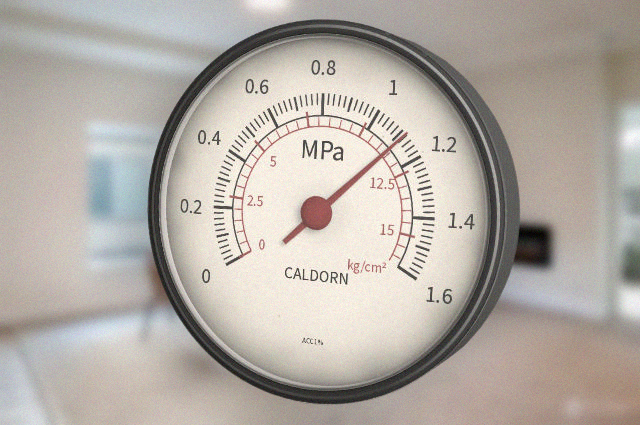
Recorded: value=1.12 unit=MPa
